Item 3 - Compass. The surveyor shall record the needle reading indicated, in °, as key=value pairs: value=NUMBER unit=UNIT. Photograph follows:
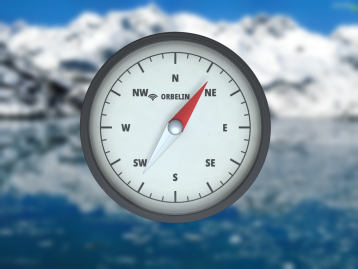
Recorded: value=35 unit=°
